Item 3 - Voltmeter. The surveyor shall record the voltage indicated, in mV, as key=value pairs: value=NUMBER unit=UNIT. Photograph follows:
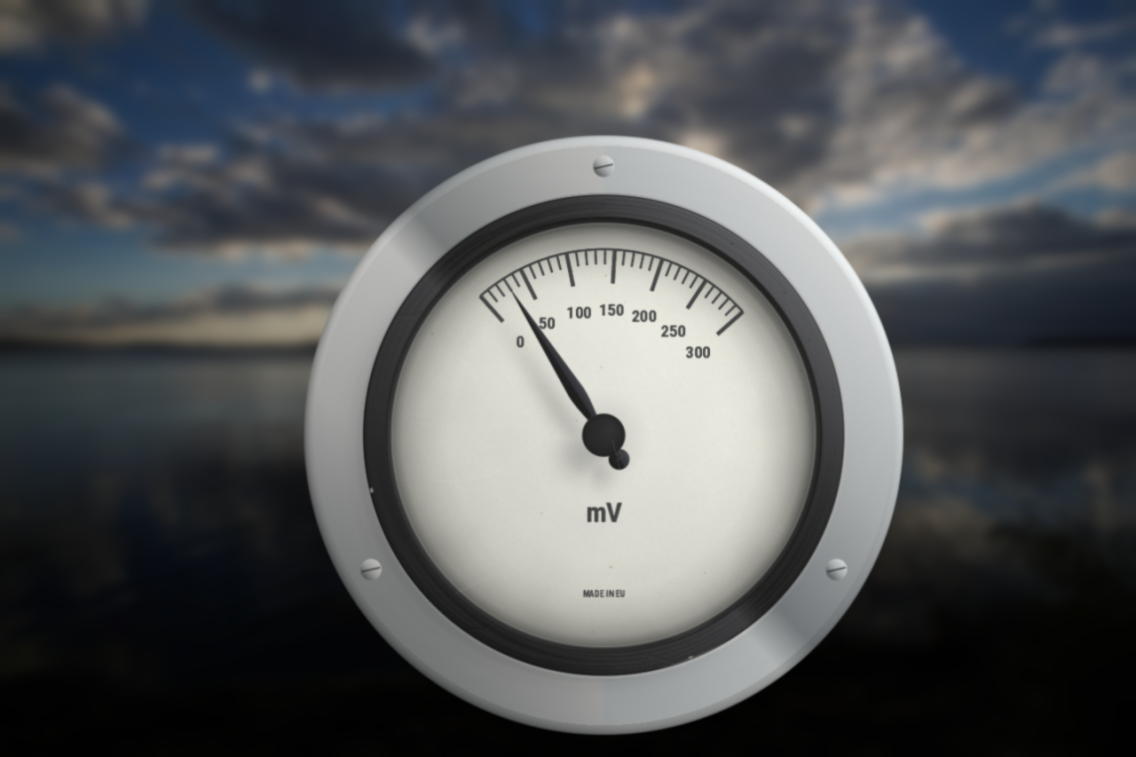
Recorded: value=30 unit=mV
